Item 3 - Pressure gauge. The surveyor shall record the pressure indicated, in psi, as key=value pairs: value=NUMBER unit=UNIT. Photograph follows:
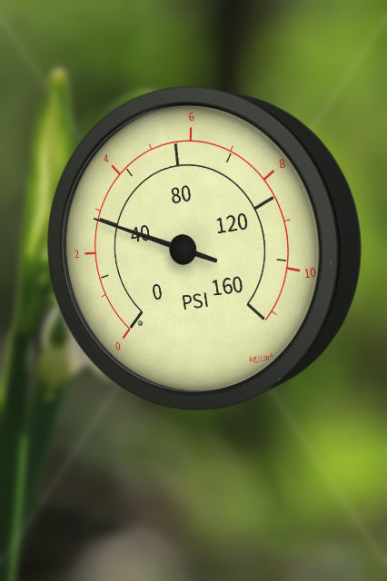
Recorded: value=40 unit=psi
